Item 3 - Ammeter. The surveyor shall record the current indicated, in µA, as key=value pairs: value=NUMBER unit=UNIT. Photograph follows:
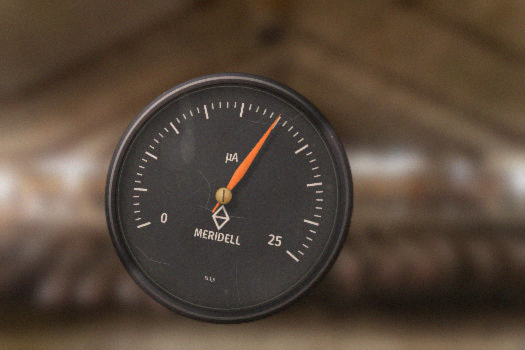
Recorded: value=15 unit=µA
